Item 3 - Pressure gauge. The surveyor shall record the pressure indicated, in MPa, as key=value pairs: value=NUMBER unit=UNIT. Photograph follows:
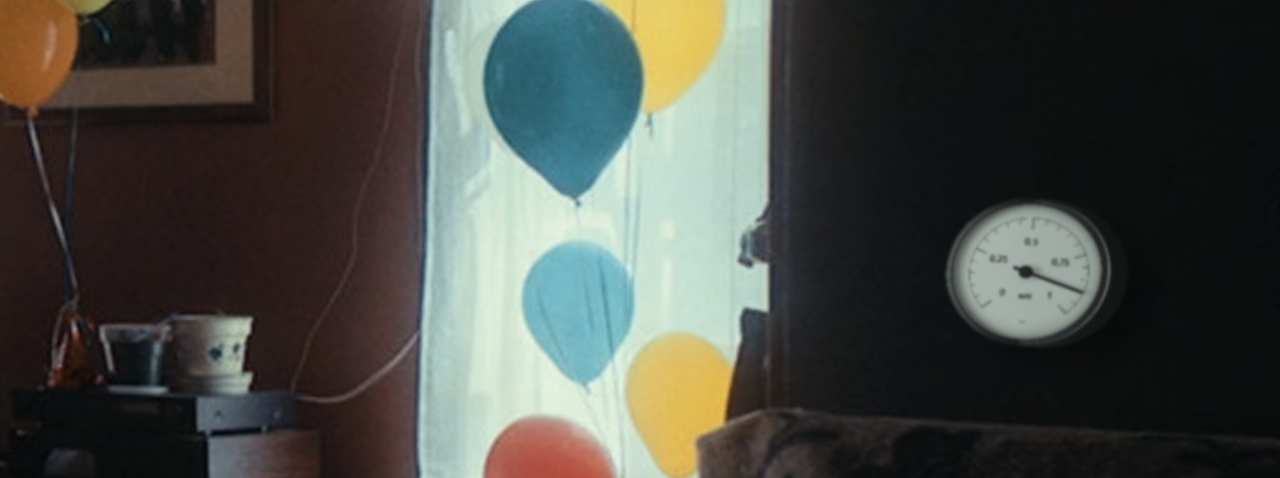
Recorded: value=0.9 unit=MPa
